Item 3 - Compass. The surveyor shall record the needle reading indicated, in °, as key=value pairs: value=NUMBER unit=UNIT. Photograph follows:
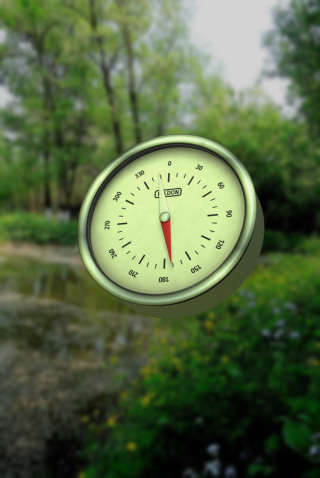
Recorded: value=170 unit=°
